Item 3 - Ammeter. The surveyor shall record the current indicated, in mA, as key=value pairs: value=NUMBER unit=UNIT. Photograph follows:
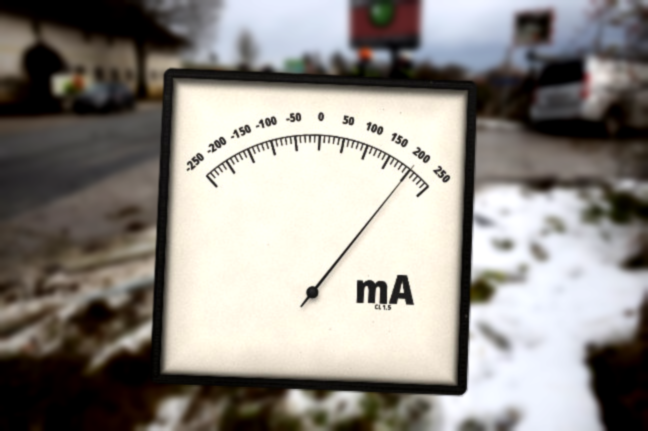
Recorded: value=200 unit=mA
